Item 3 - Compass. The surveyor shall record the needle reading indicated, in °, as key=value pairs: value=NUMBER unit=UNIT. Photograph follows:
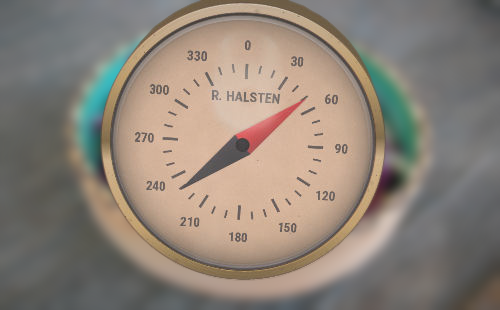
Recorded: value=50 unit=°
